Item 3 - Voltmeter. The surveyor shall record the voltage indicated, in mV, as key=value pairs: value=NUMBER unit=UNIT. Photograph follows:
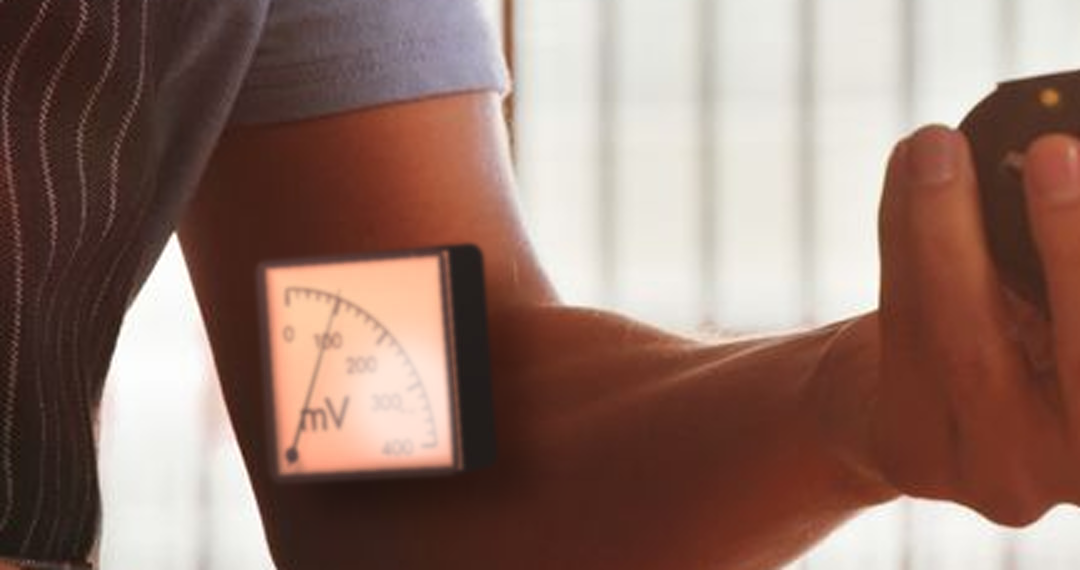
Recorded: value=100 unit=mV
